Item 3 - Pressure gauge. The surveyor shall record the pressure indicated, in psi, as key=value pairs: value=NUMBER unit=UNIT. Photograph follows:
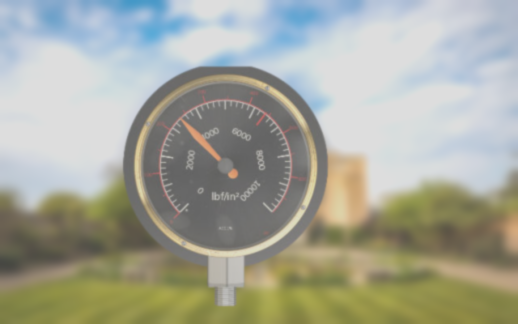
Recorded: value=3400 unit=psi
